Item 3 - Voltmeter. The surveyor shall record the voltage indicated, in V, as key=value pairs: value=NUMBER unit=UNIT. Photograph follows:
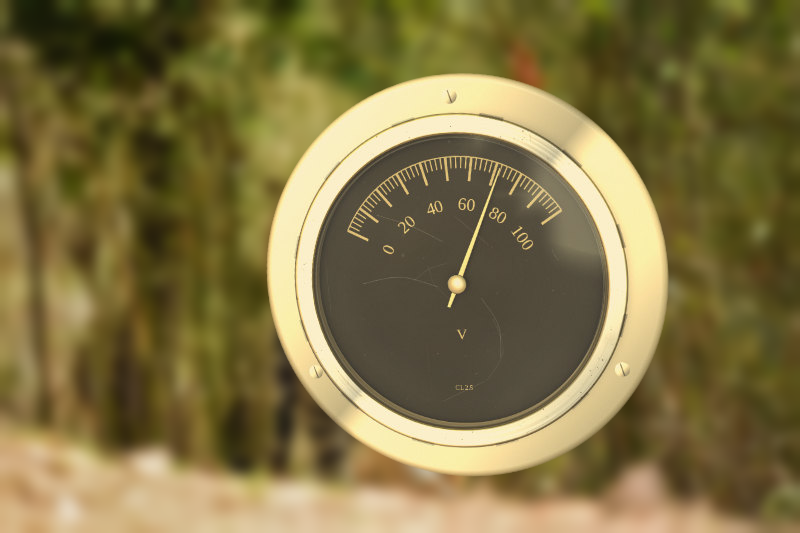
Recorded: value=72 unit=V
